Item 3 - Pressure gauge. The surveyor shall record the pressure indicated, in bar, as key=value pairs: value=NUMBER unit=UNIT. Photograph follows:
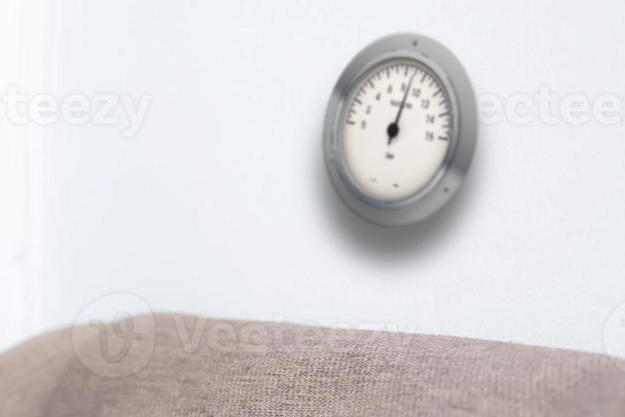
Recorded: value=9 unit=bar
